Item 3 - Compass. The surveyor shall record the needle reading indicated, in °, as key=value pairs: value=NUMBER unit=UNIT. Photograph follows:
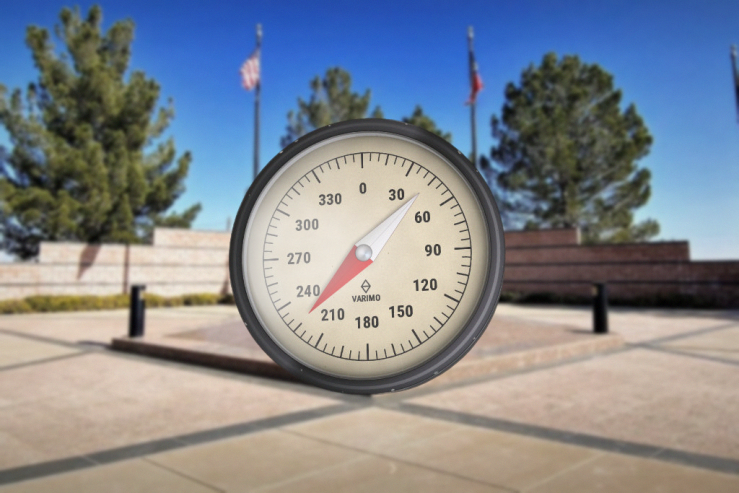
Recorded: value=225 unit=°
